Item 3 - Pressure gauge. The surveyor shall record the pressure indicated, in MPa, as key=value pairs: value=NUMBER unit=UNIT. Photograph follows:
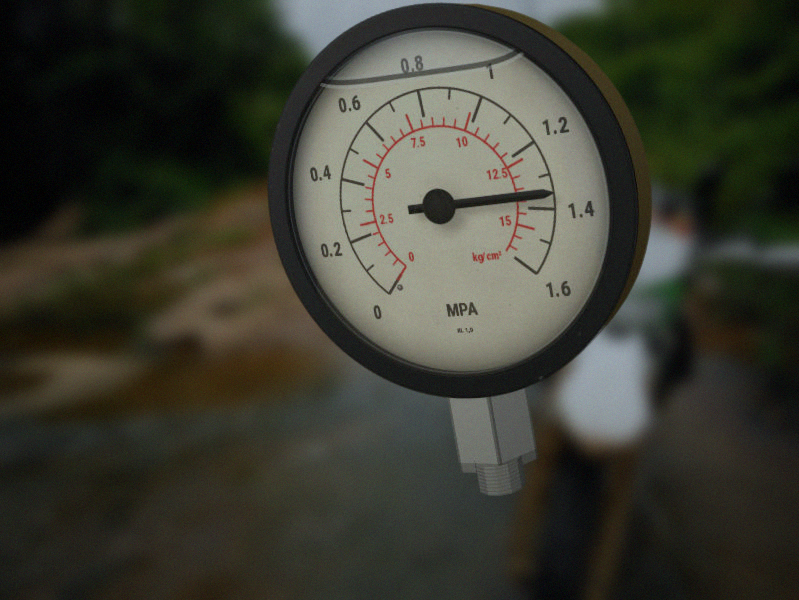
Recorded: value=1.35 unit=MPa
